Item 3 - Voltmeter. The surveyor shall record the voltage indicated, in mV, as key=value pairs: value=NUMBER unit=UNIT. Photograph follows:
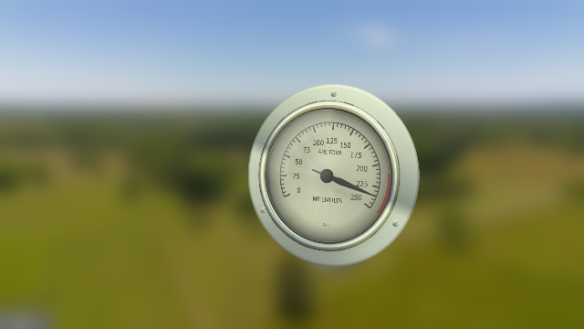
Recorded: value=235 unit=mV
